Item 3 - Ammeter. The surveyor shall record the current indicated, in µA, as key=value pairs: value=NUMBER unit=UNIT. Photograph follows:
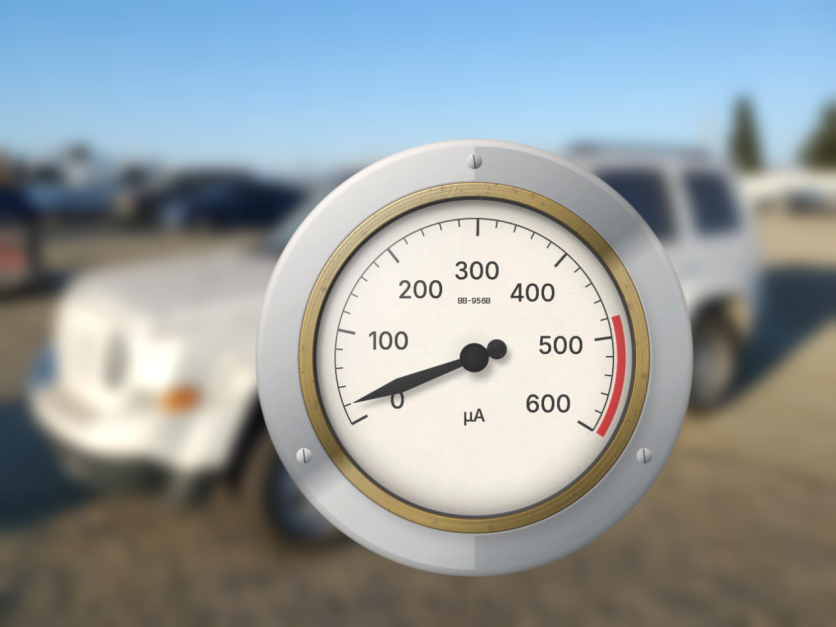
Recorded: value=20 unit=µA
